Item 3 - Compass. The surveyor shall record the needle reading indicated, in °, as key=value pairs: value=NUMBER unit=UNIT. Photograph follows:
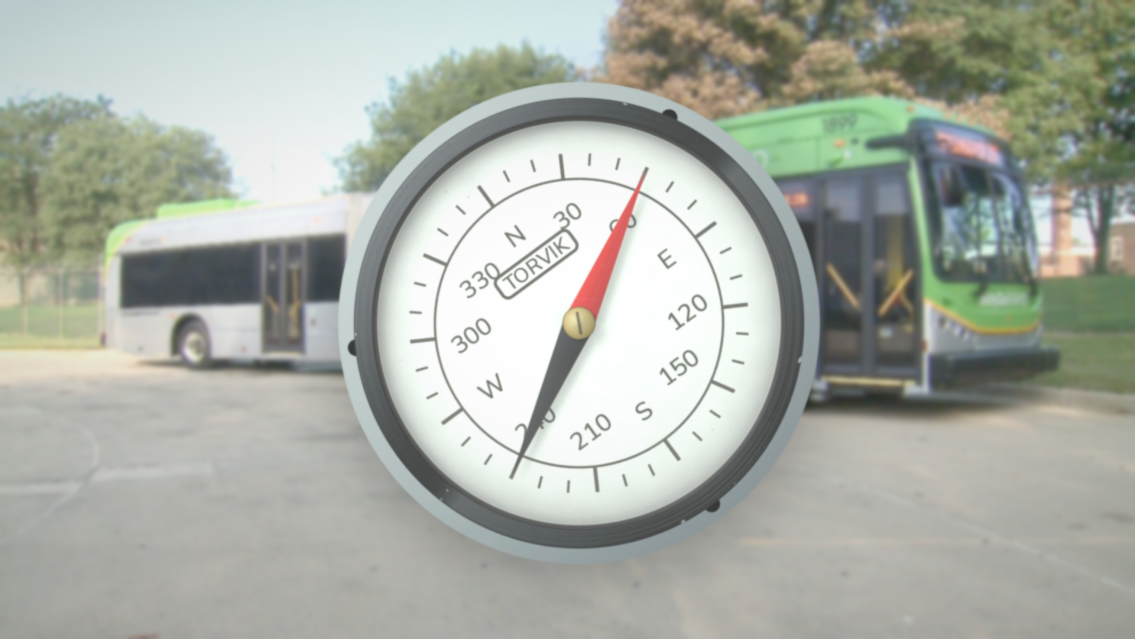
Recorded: value=60 unit=°
